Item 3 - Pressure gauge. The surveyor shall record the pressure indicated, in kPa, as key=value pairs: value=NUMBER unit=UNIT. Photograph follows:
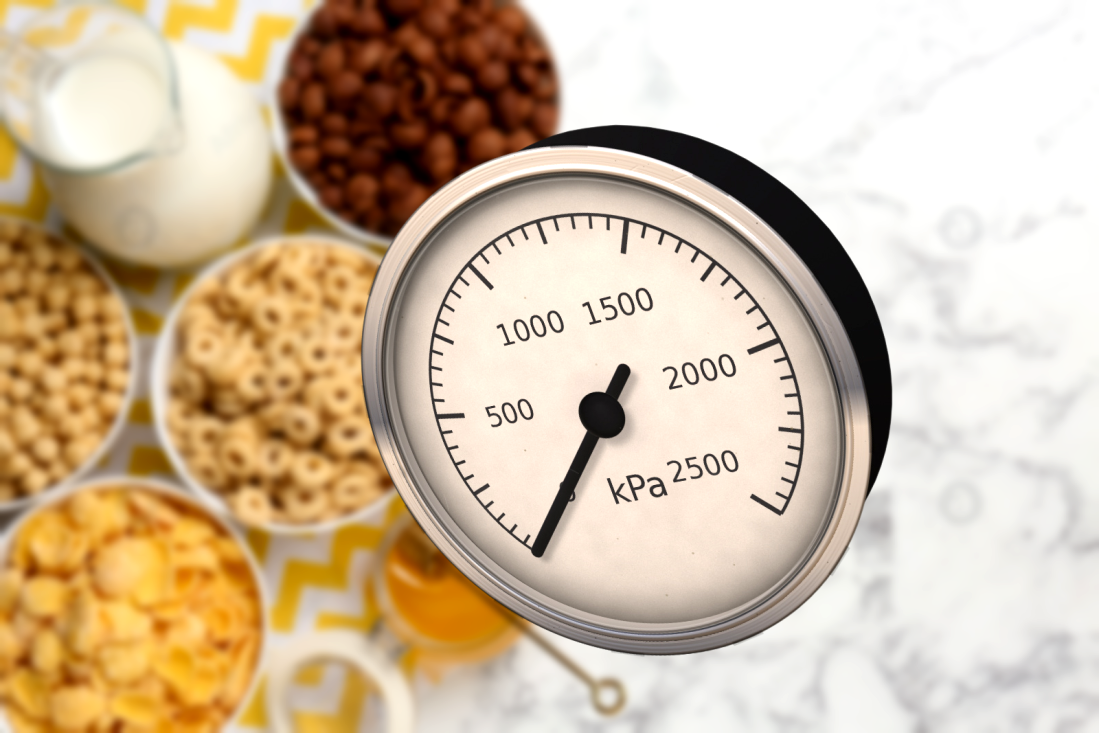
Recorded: value=0 unit=kPa
